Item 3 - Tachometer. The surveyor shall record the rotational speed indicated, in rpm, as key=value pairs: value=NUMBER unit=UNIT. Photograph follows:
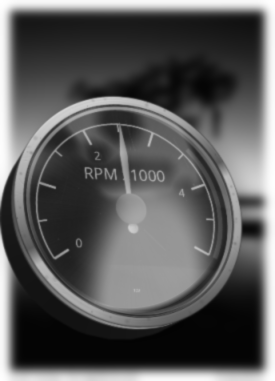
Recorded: value=2500 unit=rpm
